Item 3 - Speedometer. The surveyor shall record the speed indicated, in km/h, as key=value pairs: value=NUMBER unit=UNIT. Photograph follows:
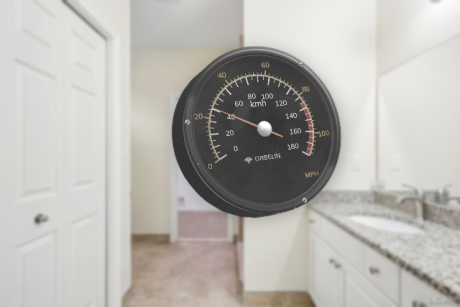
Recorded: value=40 unit=km/h
